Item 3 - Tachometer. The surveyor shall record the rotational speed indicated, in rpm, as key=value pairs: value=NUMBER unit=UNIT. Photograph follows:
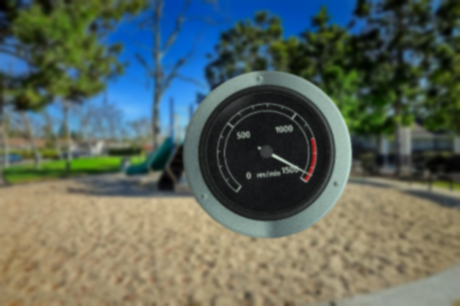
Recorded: value=1450 unit=rpm
